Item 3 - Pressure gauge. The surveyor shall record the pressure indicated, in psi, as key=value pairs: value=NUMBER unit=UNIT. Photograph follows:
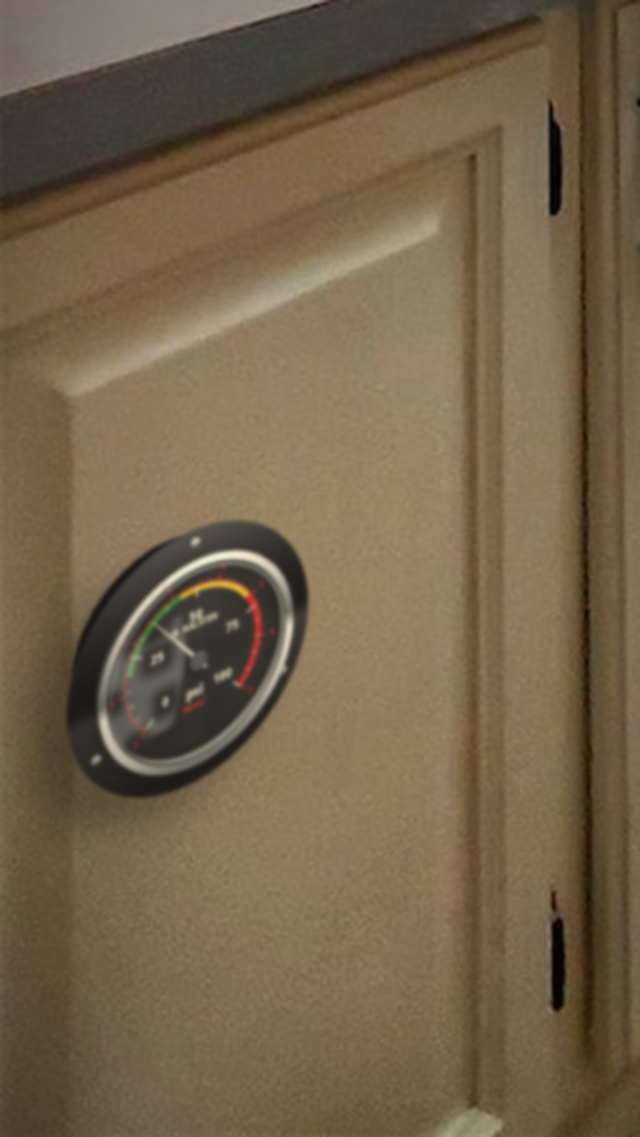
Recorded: value=35 unit=psi
